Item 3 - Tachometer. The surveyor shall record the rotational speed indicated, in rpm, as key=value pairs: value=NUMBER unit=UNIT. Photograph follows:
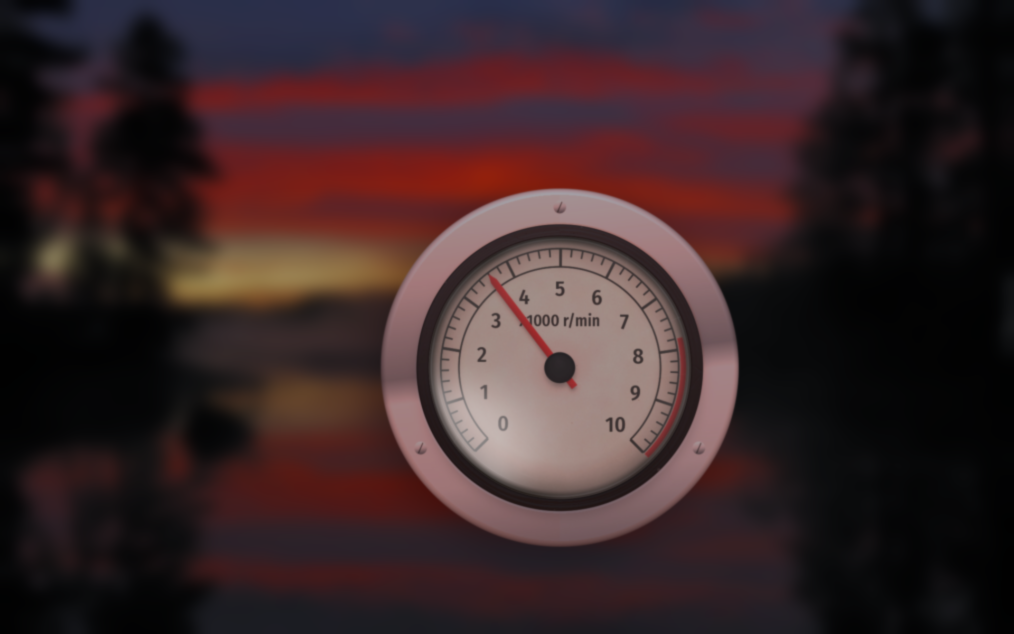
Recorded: value=3600 unit=rpm
